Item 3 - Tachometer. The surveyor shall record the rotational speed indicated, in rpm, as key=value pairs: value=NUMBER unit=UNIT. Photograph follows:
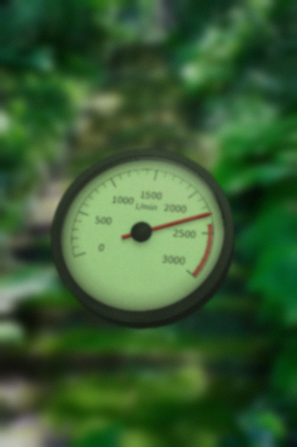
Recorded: value=2300 unit=rpm
